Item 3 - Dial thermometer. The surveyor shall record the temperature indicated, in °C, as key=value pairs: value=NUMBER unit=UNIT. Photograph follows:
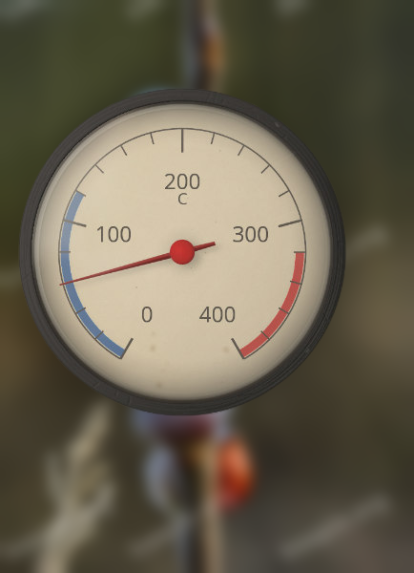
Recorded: value=60 unit=°C
